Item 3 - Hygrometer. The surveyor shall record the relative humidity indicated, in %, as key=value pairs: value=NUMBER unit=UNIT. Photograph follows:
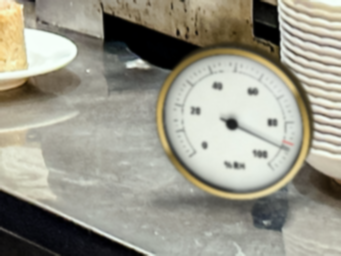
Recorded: value=90 unit=%
